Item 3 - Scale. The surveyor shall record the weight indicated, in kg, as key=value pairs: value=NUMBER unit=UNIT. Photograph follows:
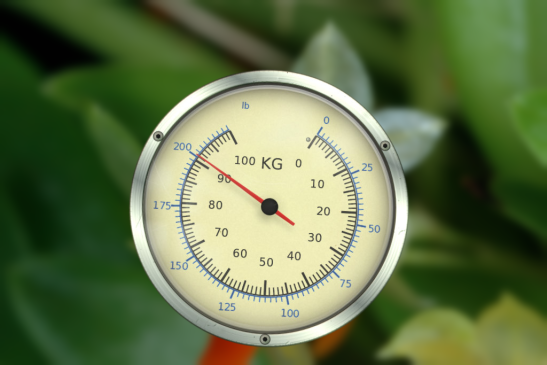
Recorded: value=91 unit=kg
